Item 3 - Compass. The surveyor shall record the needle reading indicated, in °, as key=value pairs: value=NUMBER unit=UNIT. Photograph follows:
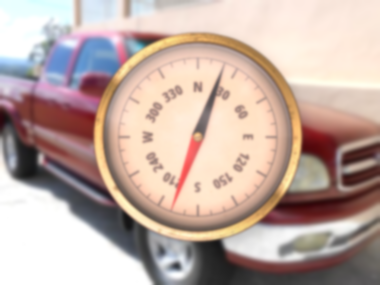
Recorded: value=200 unit=°
